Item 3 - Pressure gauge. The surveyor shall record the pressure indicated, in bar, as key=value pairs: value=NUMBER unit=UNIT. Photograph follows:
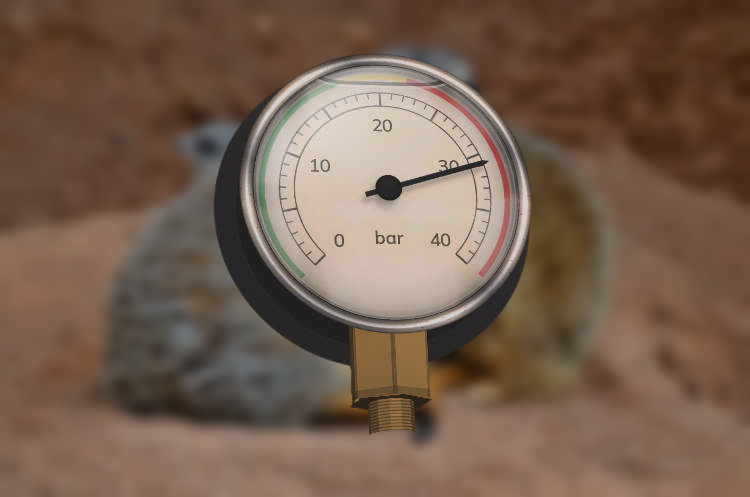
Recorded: value=31 unit=bar
